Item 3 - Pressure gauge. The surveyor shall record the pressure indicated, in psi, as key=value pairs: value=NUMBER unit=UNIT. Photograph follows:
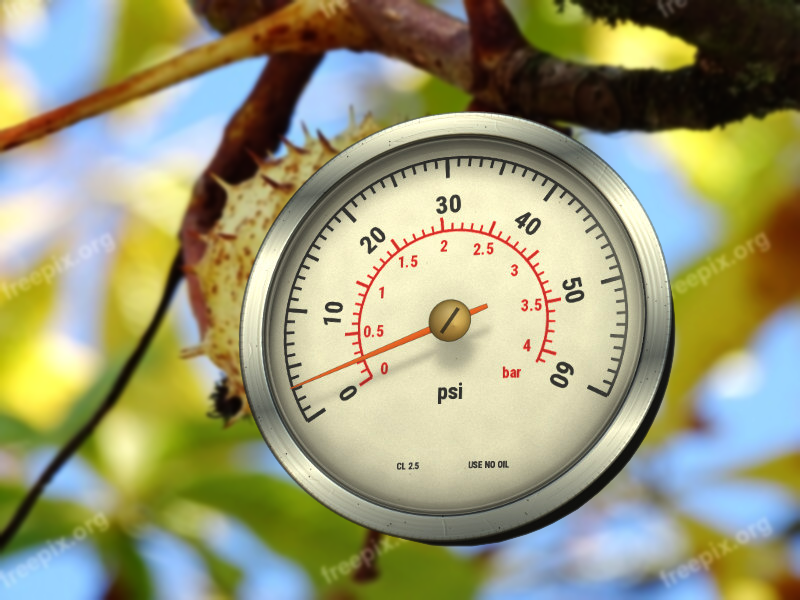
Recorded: value=3 unit=psi
